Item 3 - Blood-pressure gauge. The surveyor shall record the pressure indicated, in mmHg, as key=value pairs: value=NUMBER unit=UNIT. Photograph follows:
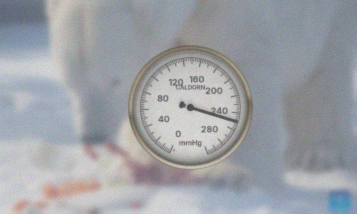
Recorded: value=250 unit=mmHg
